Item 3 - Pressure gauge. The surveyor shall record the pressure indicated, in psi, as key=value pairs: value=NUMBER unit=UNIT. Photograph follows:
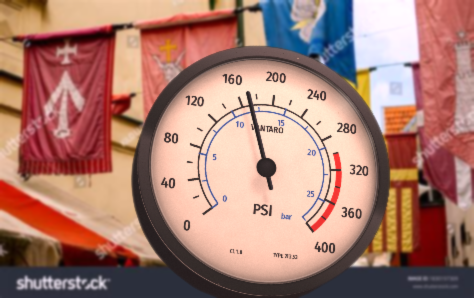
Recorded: value=170 unit=psi
